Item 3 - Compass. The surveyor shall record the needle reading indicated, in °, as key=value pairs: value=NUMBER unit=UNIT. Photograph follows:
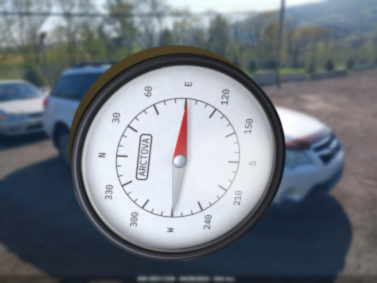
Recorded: value=90 unit=°
